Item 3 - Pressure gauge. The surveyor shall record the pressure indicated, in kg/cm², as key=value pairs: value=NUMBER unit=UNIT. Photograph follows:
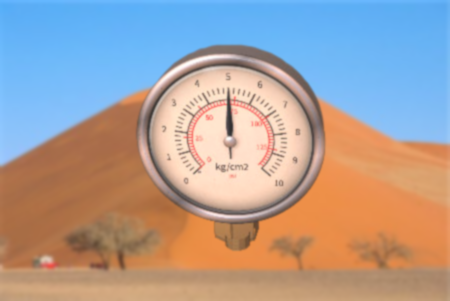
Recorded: value=5 unit=kg/cm²
